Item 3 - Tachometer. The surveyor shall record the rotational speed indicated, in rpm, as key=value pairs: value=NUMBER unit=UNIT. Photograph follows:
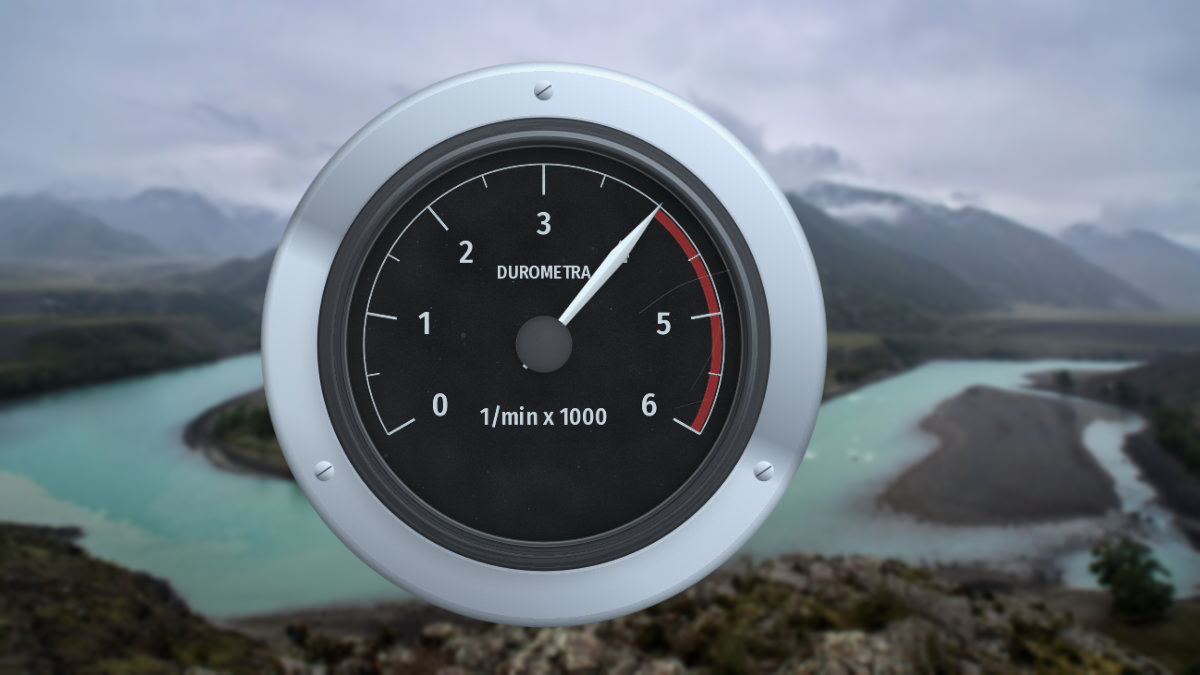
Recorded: value=4000 unit=rpm
